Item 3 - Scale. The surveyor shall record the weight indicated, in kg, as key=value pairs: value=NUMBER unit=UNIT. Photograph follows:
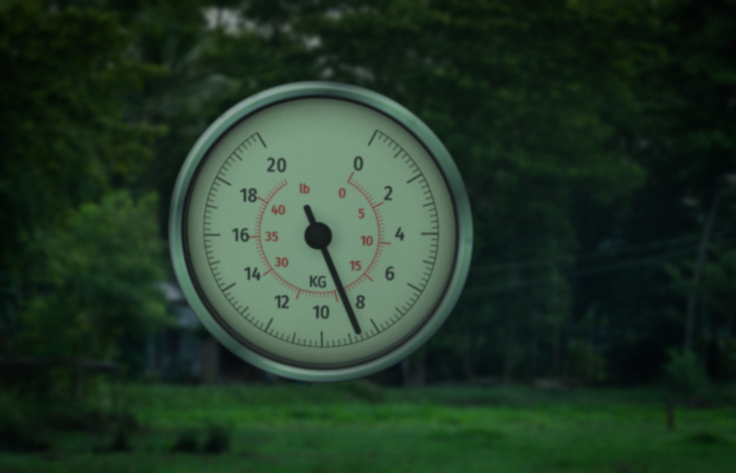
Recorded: value=8.6 unit=kg
